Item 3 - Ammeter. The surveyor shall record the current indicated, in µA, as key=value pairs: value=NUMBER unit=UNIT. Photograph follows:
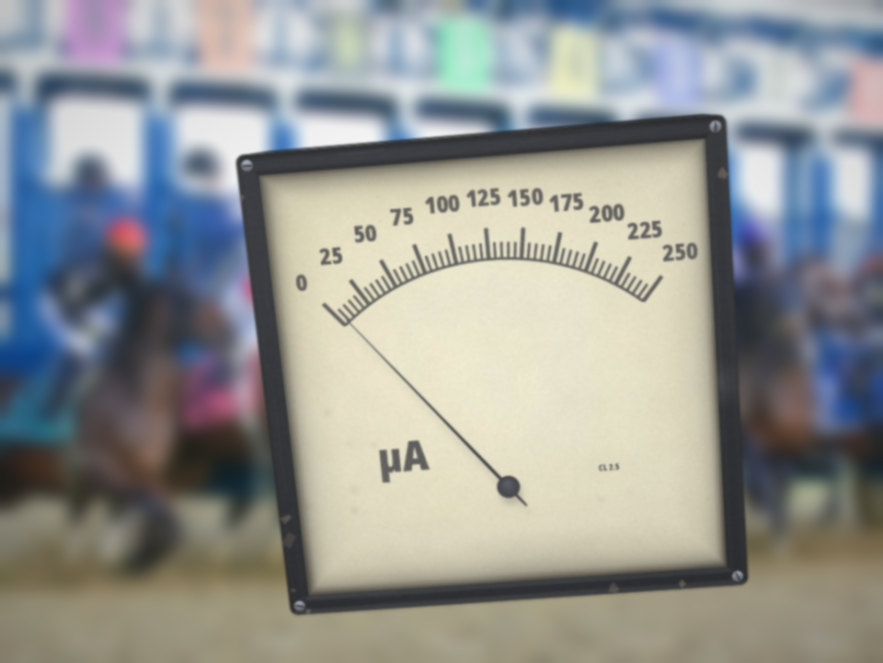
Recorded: value=5 unit=µA
